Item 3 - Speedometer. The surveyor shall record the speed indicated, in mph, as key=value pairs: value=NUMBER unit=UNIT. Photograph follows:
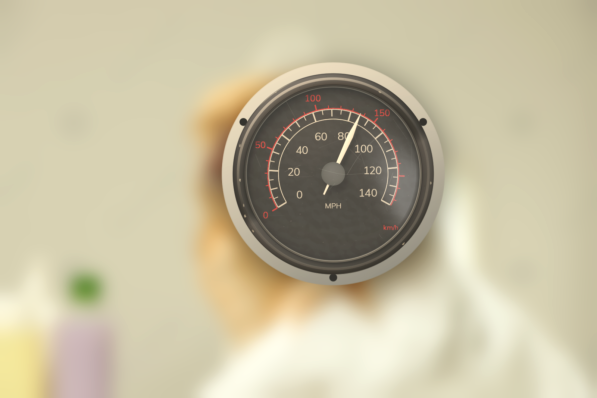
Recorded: value=85 unit=mph
